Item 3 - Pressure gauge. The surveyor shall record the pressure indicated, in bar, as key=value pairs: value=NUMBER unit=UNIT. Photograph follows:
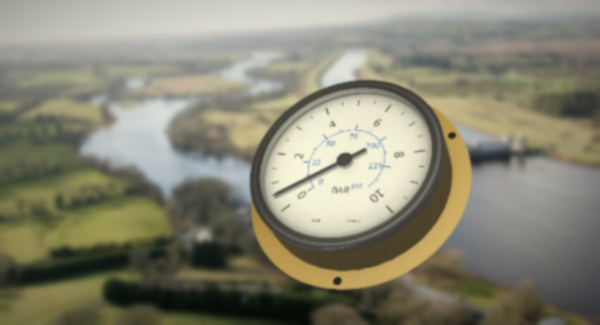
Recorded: value=0.5 unit=bar
